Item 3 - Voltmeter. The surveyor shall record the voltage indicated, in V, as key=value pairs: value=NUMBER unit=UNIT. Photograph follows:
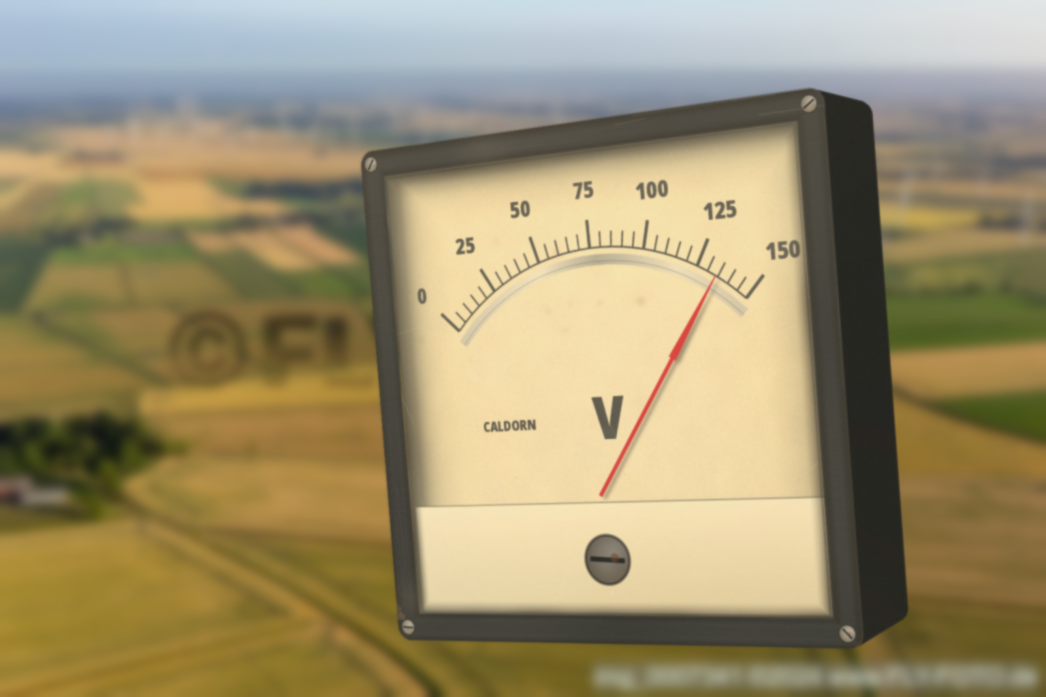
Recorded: value=135 unit=V
